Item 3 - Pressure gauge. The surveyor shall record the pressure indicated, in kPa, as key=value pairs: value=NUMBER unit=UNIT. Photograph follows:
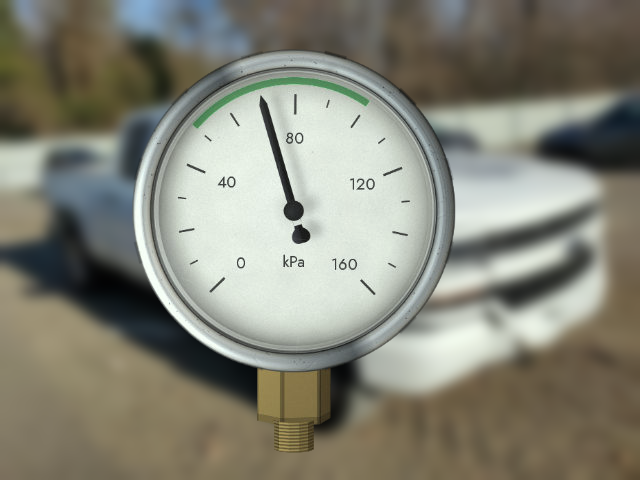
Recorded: value=70 unit=kPa
